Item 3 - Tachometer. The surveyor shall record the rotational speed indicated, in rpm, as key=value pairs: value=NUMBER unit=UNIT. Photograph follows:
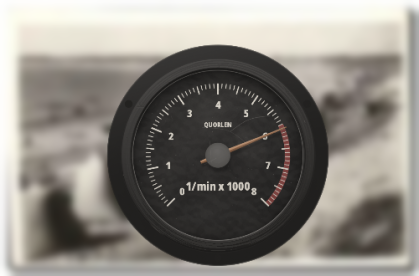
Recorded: value=6000 unit=rpm
